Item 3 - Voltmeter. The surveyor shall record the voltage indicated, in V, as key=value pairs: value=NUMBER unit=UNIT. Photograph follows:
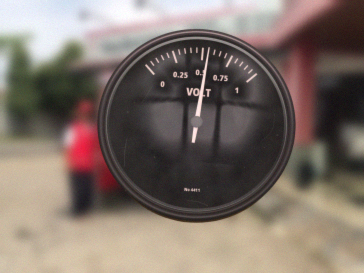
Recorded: value=0.55 unit=V
